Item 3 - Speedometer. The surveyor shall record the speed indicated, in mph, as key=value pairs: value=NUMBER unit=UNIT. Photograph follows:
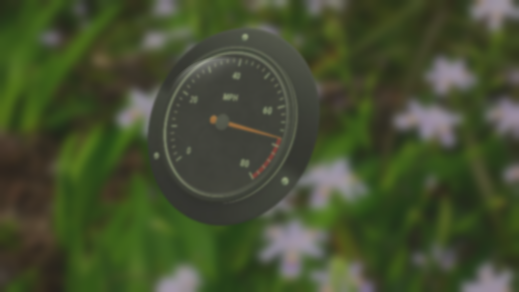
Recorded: value=68 unit=mph
